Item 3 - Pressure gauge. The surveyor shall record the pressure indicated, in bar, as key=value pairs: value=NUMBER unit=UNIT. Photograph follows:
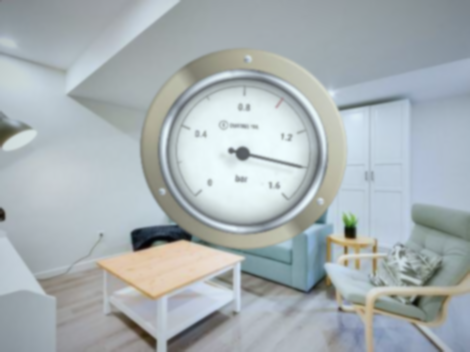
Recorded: value=1.4 unit=bar
